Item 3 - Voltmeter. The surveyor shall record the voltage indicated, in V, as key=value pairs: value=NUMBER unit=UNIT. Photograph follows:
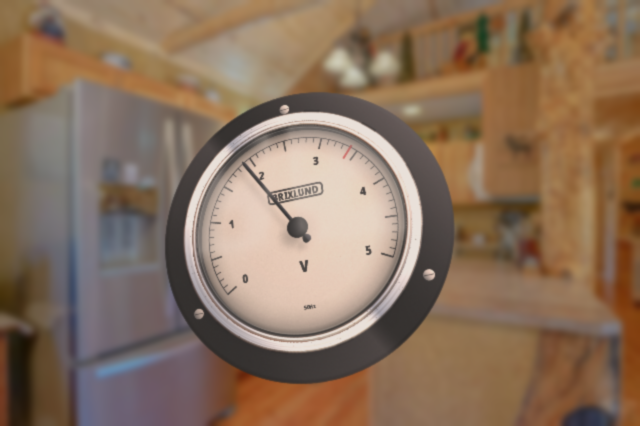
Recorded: value=1.9 unit=V
